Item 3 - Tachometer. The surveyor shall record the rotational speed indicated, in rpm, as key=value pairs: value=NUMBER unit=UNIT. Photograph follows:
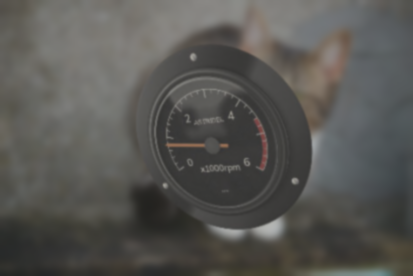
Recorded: value=800 unit=rpm
